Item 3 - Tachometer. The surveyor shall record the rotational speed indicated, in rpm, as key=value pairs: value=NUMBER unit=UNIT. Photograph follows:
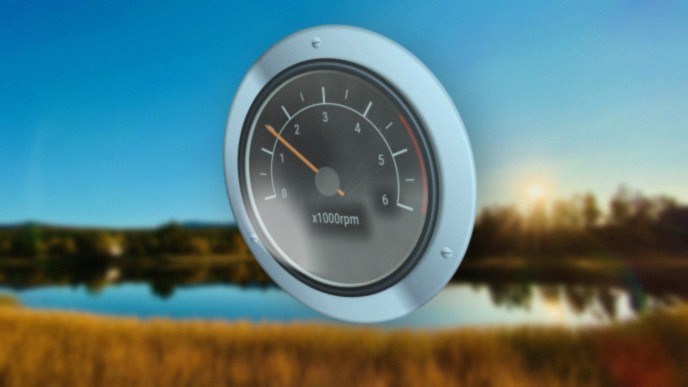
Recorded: value=1500 unit=rpm
